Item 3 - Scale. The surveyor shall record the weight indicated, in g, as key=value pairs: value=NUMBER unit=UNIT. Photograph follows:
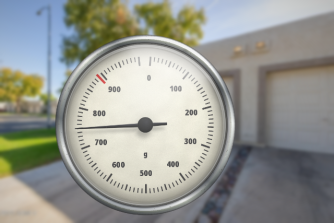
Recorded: value=750 unit=g
